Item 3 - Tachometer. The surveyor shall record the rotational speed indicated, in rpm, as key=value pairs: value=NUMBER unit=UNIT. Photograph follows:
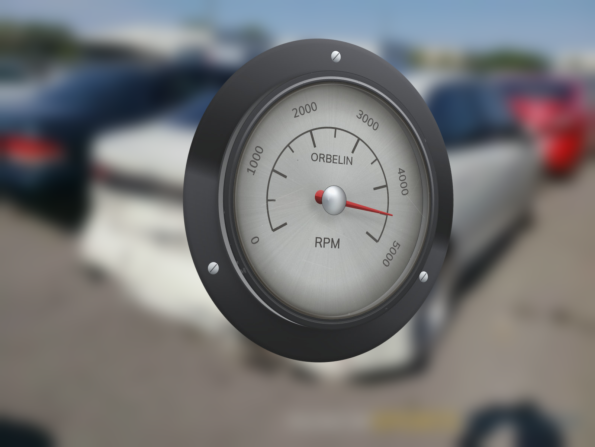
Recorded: value=4500 unit=rpm
